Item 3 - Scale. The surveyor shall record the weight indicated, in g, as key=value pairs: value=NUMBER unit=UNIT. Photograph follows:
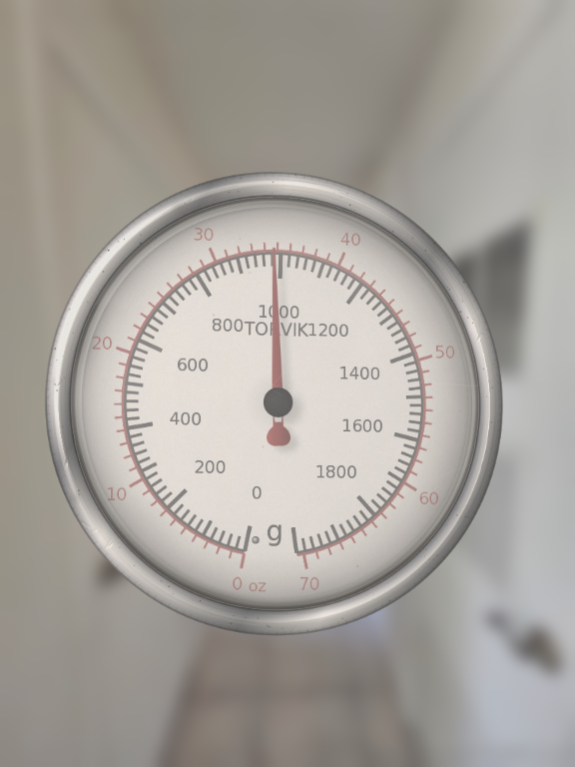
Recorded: value=980 unit=g
